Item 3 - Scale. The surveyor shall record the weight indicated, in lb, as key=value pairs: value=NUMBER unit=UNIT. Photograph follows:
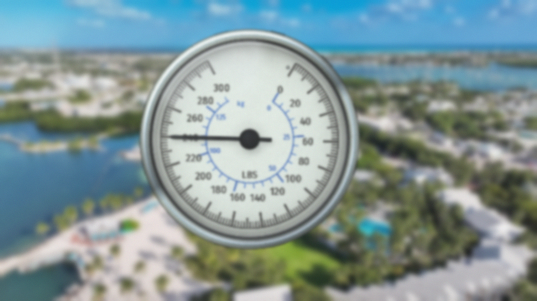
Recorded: value=240 unit=lb
